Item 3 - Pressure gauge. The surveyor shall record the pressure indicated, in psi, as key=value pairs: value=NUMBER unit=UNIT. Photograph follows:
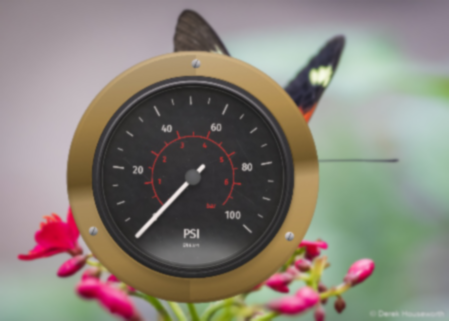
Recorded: value=0 unit=psi
